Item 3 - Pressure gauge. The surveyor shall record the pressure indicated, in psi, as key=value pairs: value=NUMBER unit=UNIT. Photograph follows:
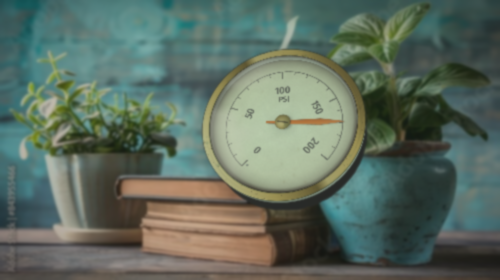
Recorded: value=170 unit=psi
